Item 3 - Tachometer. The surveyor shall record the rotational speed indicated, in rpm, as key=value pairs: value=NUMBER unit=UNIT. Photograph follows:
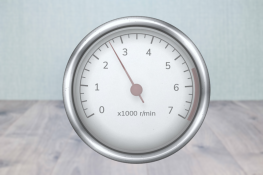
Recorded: value=2625 unit=rpm
